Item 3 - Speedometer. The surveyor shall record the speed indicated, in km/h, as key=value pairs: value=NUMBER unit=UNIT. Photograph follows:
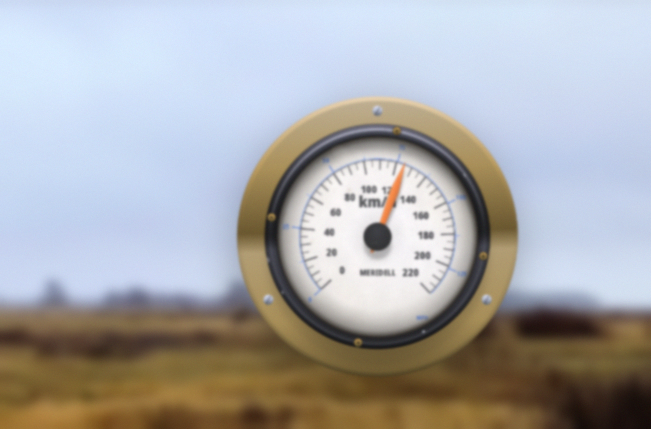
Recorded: value=125 unit=km/h
